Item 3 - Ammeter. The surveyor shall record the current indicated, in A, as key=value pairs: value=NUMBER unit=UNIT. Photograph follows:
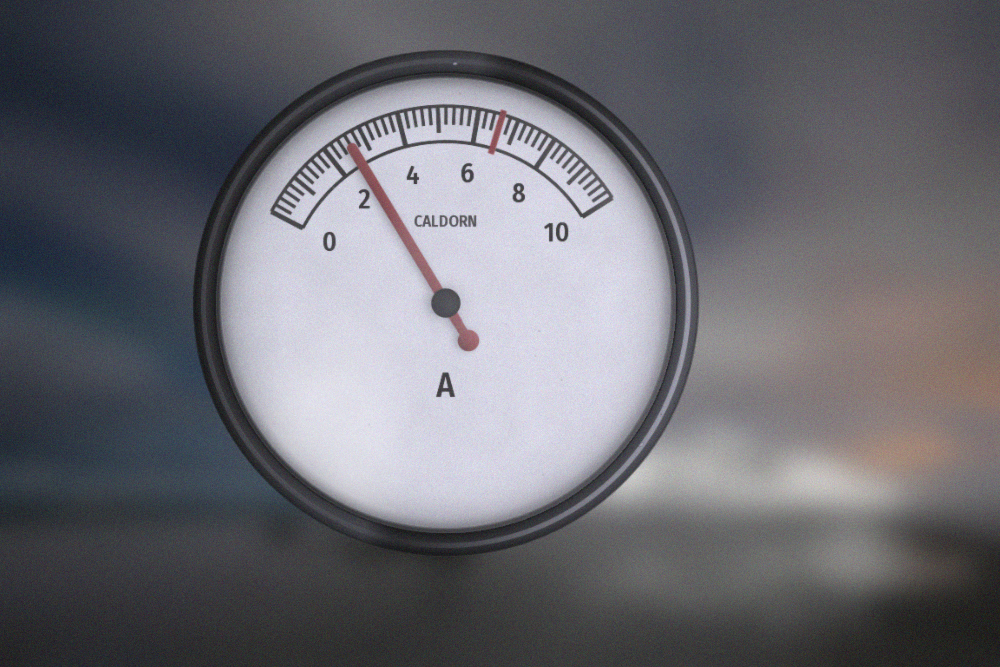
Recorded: value=2.6 unit=A
